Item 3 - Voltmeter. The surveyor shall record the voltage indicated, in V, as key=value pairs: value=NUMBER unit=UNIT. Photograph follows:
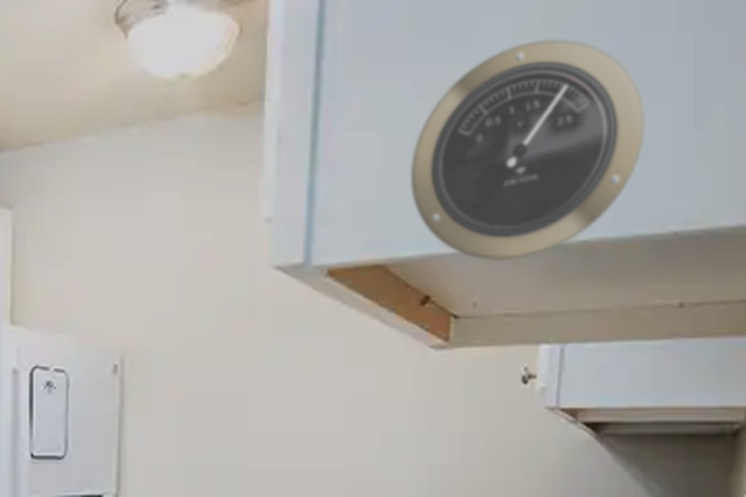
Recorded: value=2 unit=V
